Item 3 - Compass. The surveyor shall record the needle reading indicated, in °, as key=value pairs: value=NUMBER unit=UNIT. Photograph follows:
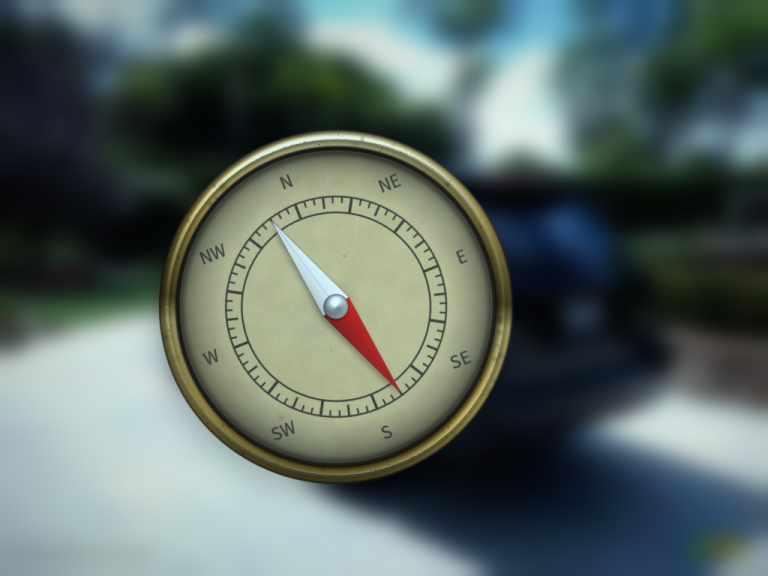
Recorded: value=165 unit=°
